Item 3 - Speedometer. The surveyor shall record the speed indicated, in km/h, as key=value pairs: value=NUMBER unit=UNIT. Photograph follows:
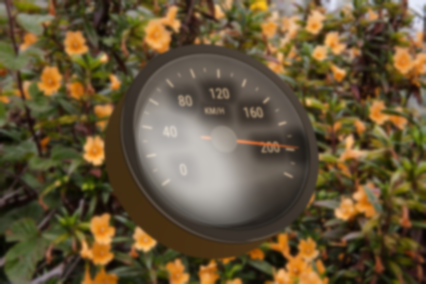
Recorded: value=200 unit=km/h
